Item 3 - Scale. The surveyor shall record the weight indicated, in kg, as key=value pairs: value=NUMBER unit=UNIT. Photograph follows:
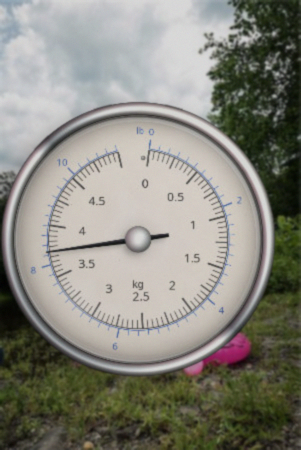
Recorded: value=3.75 unit=kg
